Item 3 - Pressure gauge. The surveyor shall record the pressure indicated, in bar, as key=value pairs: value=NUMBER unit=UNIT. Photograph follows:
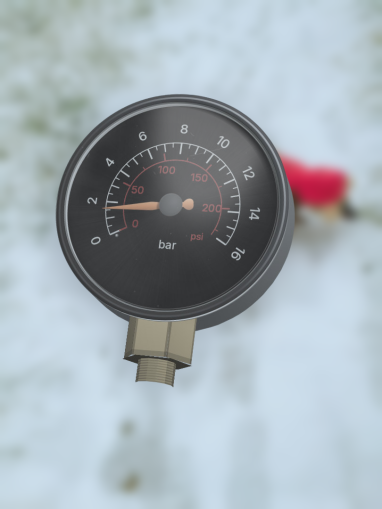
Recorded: value=1.5 unit=bar
